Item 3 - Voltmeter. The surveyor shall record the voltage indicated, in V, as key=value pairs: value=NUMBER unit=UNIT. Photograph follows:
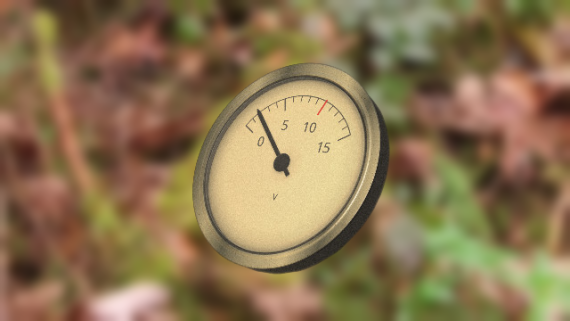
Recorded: value=2 unit=V
